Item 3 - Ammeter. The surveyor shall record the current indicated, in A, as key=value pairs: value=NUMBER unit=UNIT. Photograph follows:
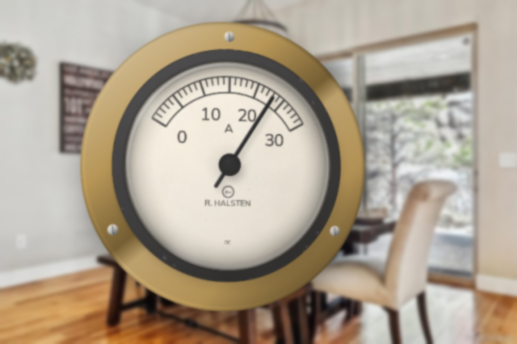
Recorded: value=23 unit=A
